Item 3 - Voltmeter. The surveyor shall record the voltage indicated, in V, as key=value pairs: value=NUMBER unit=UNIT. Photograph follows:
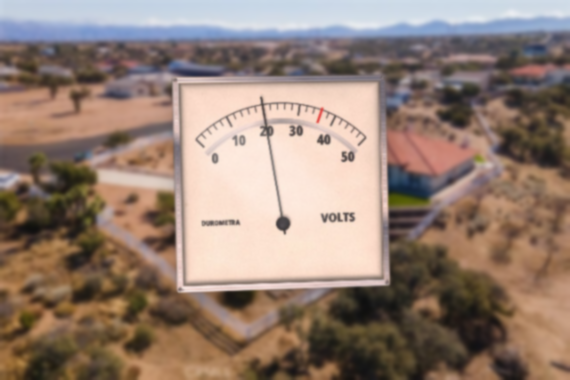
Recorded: value=20 unit=V
